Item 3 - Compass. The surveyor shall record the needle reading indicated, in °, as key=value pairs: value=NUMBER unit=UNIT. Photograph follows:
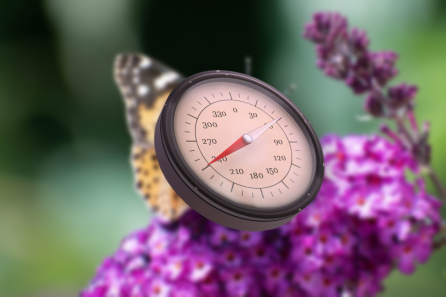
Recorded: value=240 unit=°
